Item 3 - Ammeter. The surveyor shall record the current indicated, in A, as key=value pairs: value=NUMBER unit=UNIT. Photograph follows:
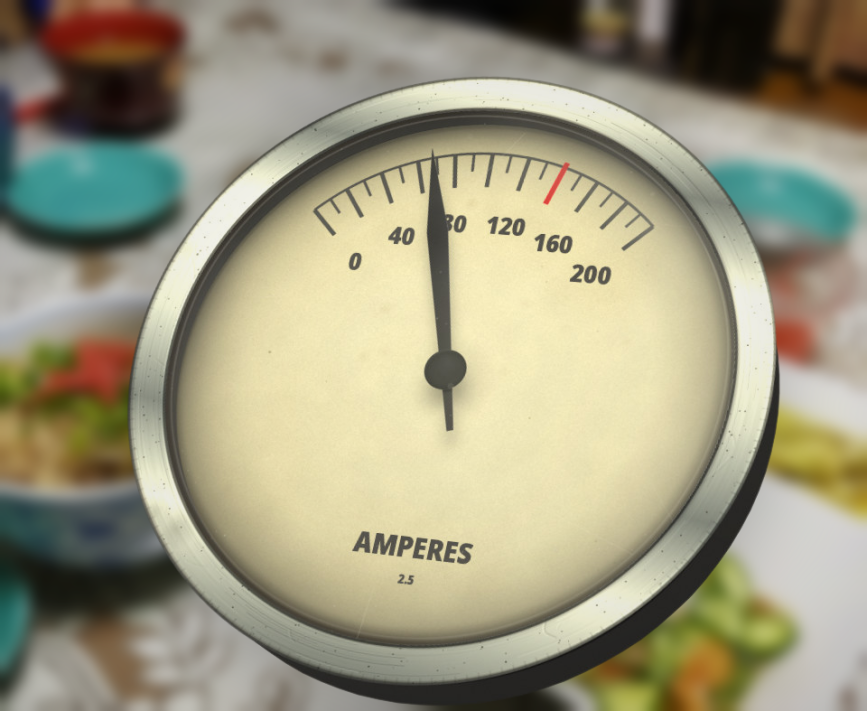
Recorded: value=70 unit=A
